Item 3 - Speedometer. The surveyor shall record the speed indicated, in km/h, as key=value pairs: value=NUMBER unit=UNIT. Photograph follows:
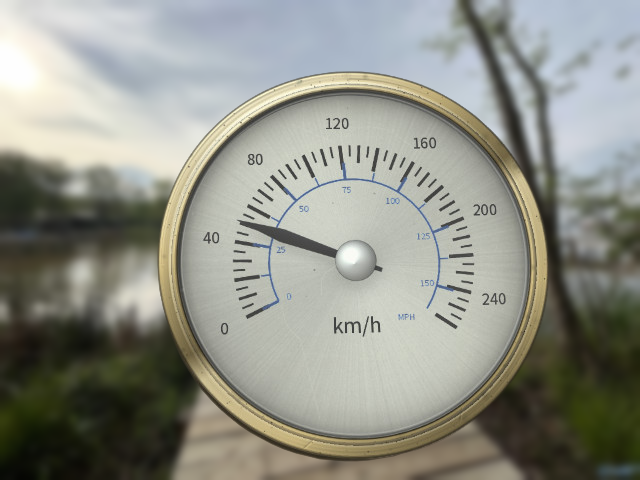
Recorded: value=50 unit=km/h
